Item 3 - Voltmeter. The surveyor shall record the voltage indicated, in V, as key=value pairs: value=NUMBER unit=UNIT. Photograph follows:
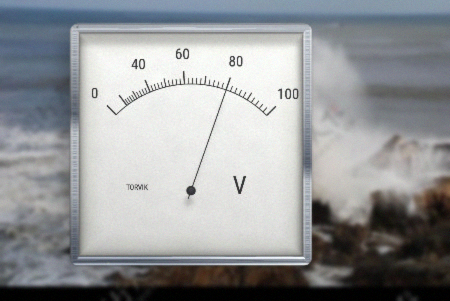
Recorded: value=80 unit=V
